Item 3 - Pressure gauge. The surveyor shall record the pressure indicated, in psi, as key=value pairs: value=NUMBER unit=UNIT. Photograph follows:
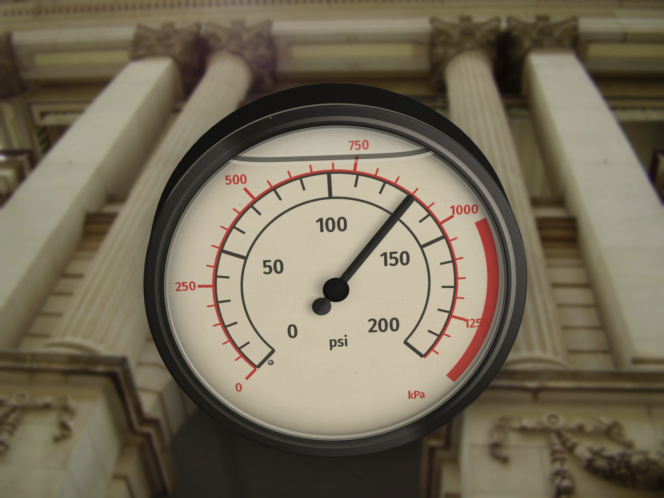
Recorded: value=130 unit=psi
